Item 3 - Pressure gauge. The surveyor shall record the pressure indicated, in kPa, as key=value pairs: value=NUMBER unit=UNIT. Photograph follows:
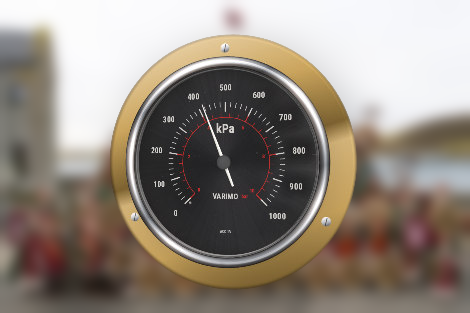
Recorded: value=420 unit=kPa
